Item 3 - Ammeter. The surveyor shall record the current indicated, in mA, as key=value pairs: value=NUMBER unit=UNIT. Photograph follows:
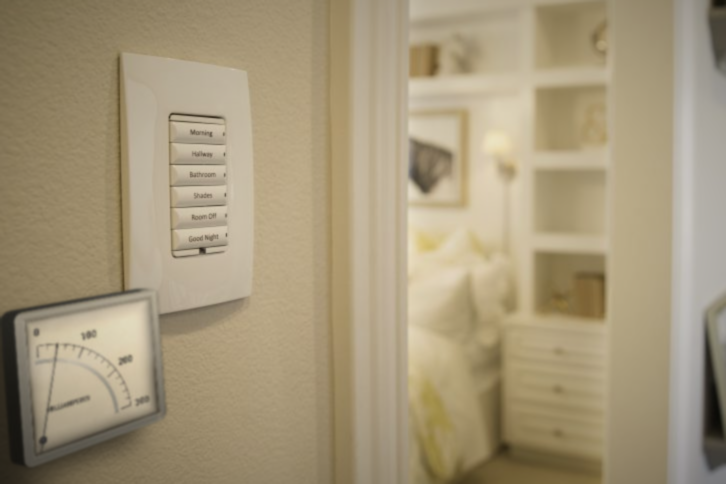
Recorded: value=40 unit=mA
